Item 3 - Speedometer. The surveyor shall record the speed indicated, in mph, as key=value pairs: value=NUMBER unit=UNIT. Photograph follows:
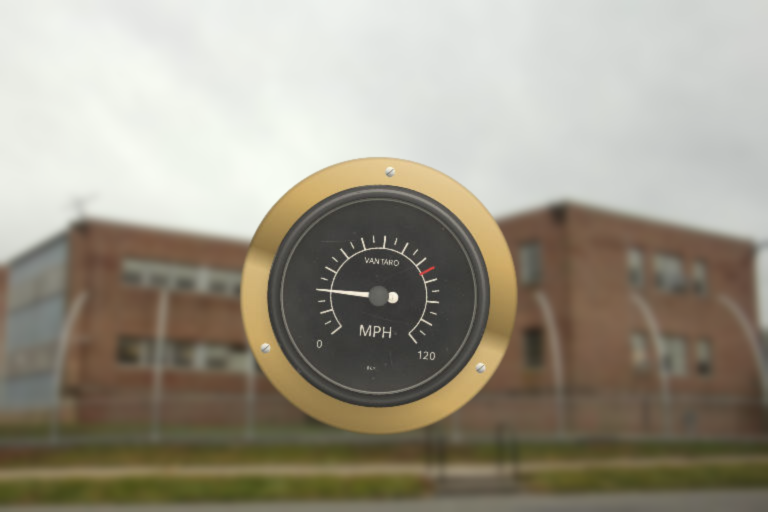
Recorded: value=20 unit=mph
